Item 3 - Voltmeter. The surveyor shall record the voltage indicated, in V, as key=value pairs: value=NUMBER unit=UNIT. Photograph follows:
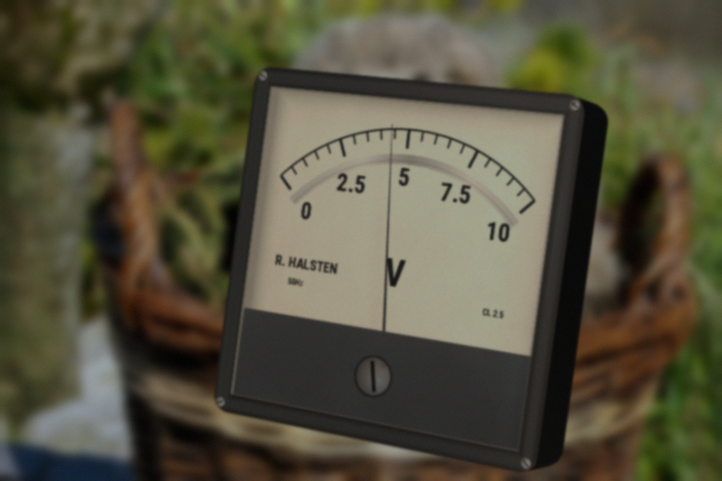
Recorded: value=4.5 unit=V
